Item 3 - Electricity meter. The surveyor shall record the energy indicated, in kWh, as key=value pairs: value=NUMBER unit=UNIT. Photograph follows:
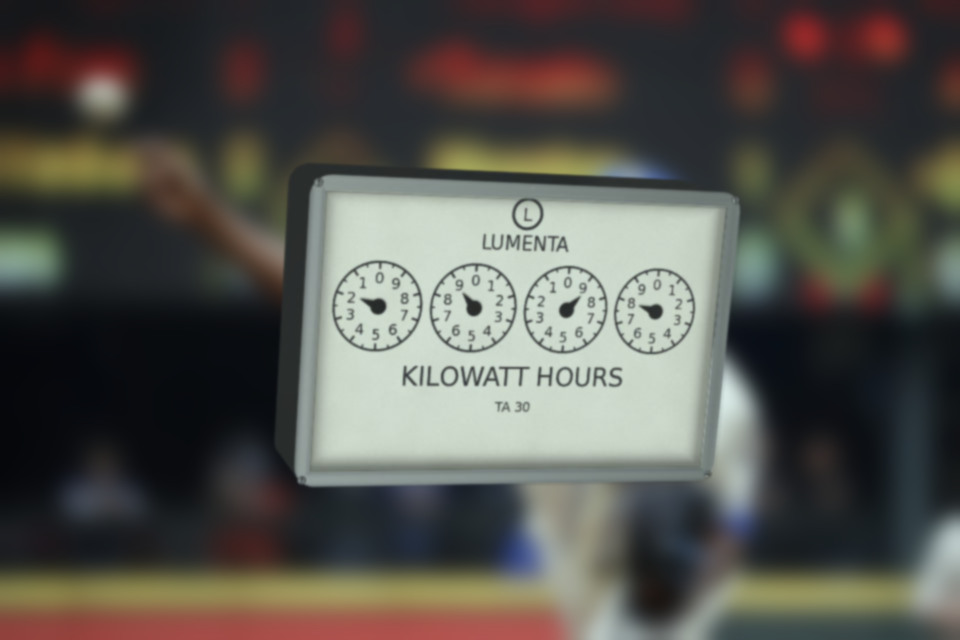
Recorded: value=1888 unit=kWh
